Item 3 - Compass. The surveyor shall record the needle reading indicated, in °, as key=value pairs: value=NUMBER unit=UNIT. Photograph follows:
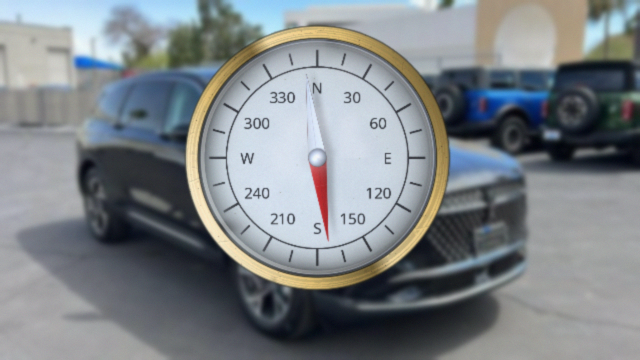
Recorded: value=172.5 unit=°
